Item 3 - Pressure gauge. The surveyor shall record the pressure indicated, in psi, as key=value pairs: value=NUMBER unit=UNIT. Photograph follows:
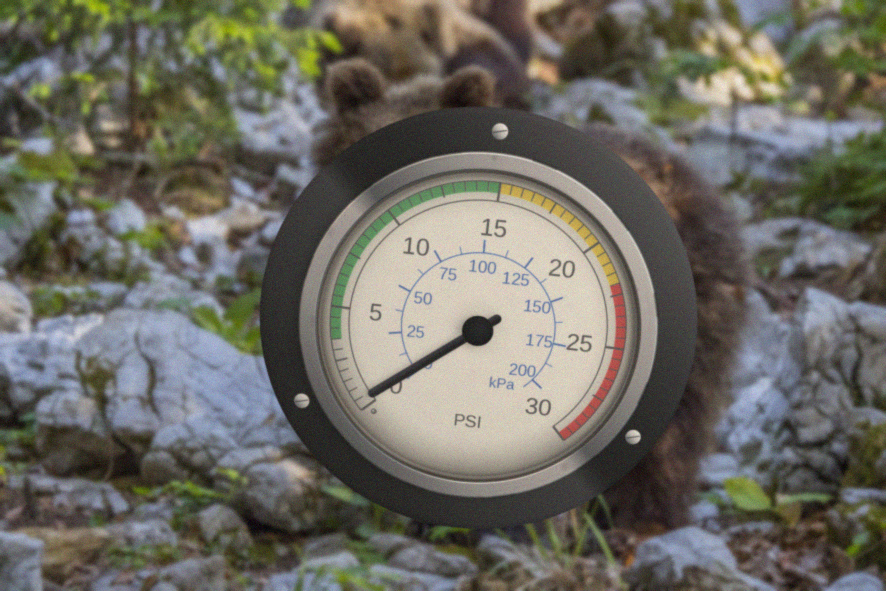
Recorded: value=0.5 unit=psi
